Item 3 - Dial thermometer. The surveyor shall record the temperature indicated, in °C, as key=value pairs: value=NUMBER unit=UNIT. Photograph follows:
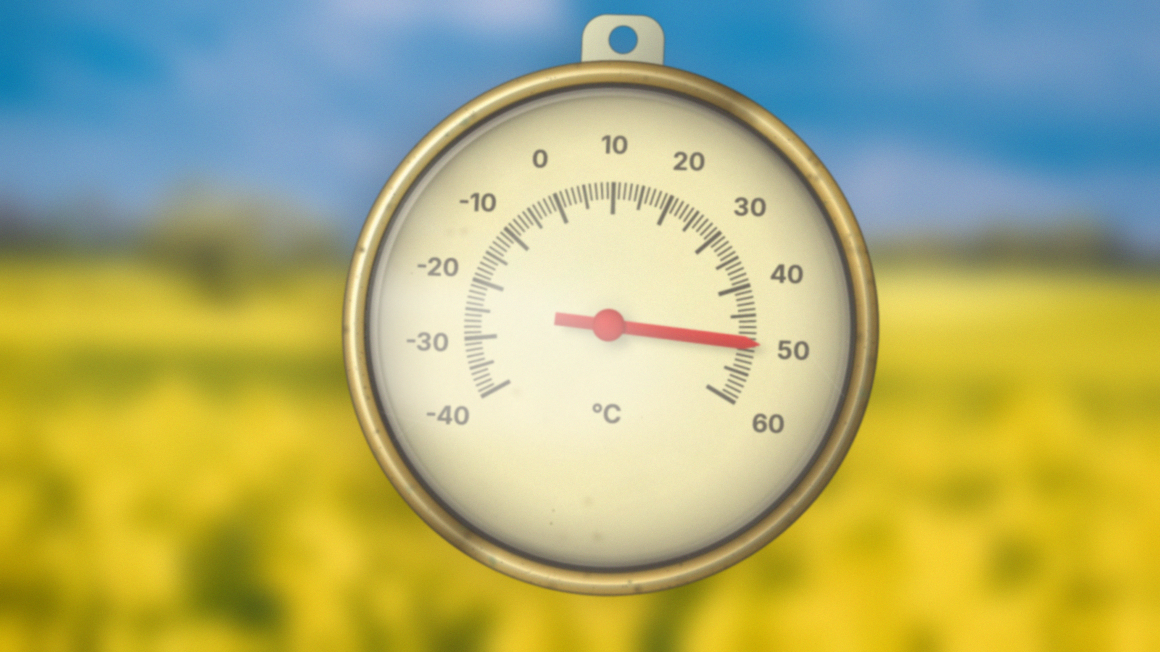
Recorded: value=50 unit=°C
